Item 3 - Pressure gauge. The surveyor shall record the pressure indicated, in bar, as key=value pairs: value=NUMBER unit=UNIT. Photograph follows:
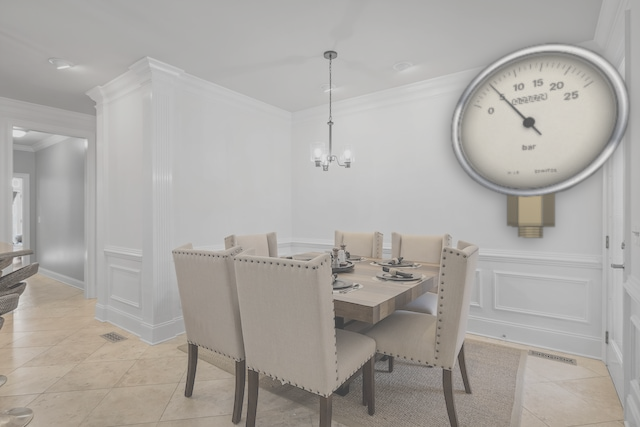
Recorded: value=5 unit=bar
